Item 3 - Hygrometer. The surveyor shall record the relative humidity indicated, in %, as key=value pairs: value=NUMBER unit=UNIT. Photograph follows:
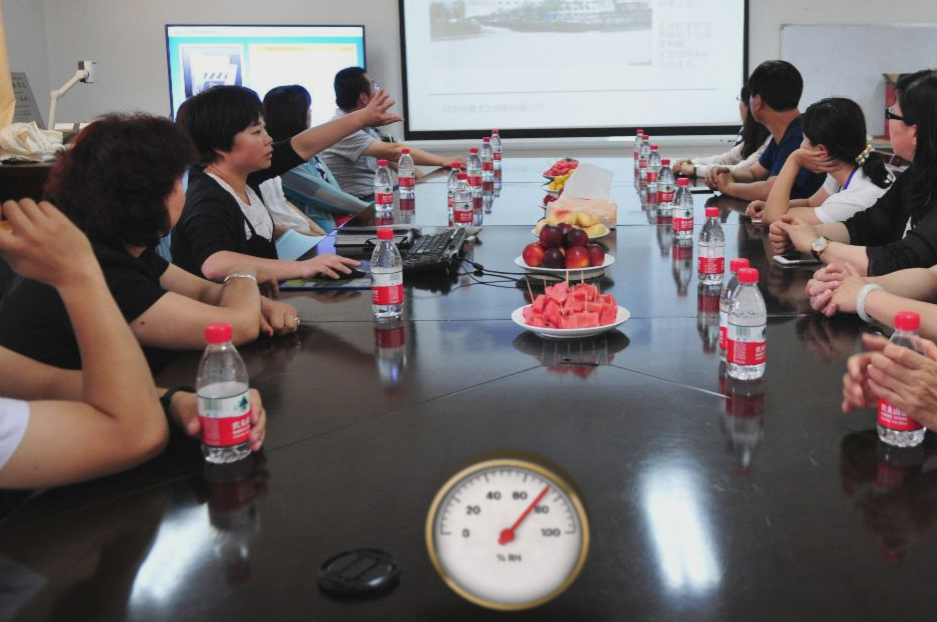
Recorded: value=72 unit=%
